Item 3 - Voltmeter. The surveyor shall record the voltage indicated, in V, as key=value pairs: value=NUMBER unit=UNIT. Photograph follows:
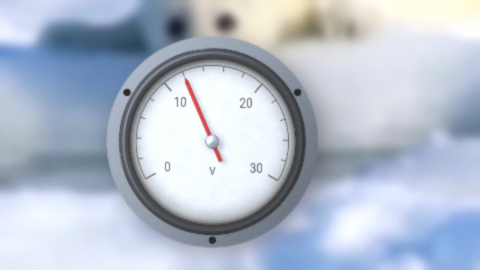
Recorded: value=12 unit=V
